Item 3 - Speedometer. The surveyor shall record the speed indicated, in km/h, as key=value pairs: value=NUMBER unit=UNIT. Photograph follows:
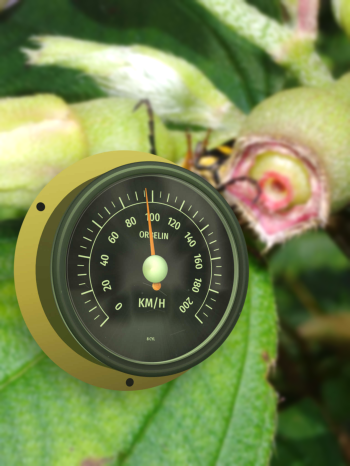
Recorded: value=95 unit=km/h
